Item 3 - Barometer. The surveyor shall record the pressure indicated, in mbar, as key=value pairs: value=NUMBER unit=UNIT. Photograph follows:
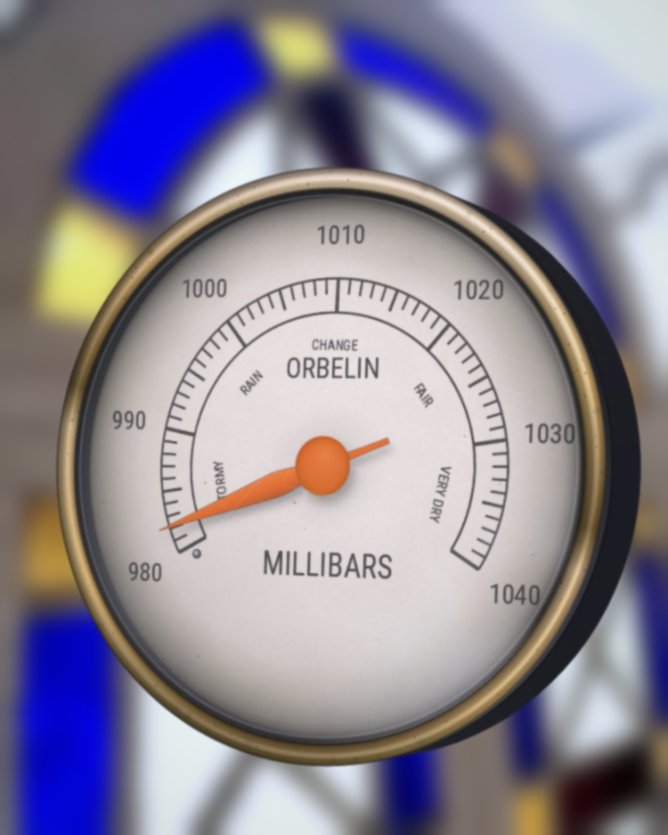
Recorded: value=982 unit=mbar
